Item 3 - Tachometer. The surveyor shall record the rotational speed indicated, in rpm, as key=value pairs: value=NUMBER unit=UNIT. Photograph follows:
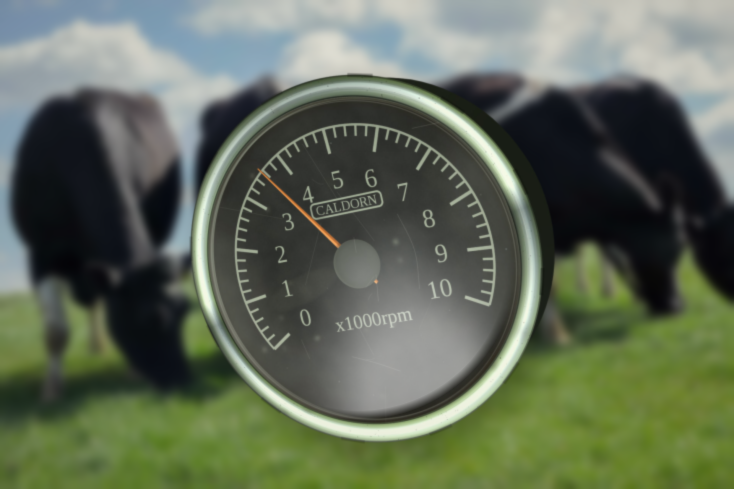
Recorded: value=3600 unit=rpm
